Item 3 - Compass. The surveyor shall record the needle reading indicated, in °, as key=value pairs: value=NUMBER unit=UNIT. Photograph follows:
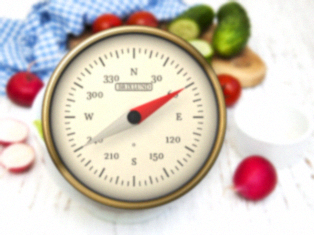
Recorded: value=60 unit=°
